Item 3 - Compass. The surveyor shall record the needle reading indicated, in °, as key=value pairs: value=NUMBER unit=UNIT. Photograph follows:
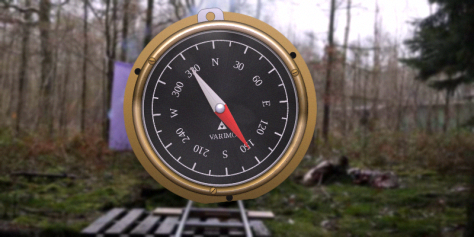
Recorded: value=150 unit=°
